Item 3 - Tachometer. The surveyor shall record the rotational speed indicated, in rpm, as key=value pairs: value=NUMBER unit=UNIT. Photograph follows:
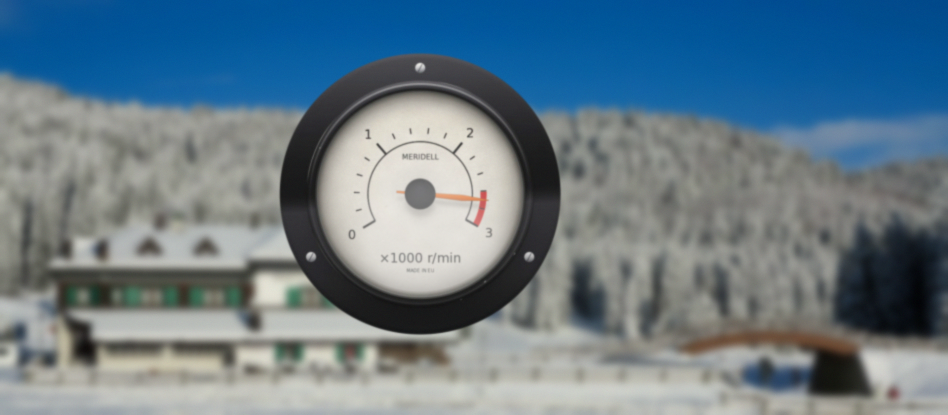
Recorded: value=2700 unit=rpm
